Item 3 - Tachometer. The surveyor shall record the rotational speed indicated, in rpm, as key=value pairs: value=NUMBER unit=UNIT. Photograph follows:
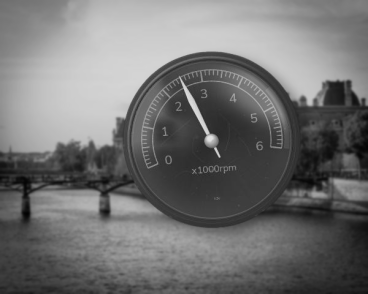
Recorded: value=2500 unit=rpm
